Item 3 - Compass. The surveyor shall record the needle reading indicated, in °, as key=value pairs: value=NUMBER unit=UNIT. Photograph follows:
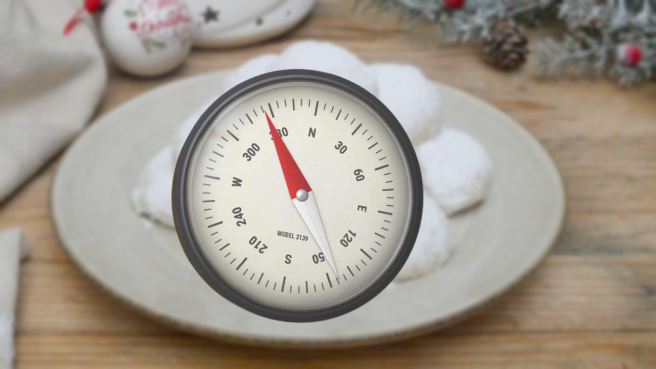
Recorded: value=325 unit=°
